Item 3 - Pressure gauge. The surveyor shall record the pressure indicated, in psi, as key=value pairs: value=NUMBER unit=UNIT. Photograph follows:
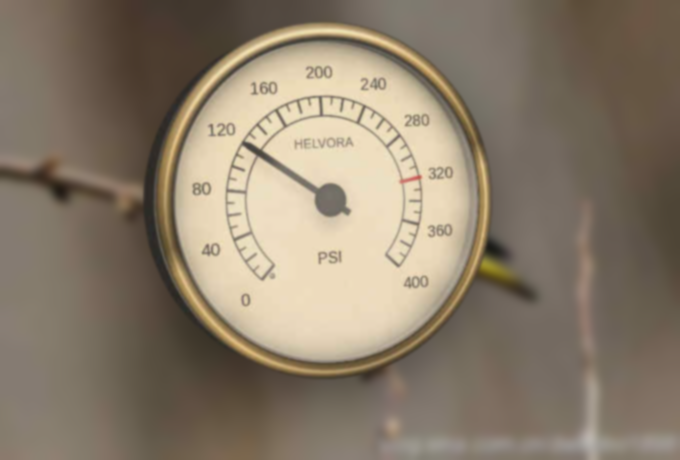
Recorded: value=120 unit=psi
